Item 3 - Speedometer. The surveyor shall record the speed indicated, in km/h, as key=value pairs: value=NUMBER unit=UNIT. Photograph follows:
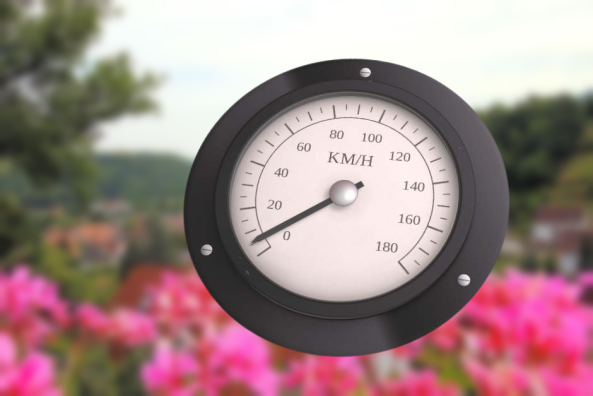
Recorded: value=5 unit=km/h
